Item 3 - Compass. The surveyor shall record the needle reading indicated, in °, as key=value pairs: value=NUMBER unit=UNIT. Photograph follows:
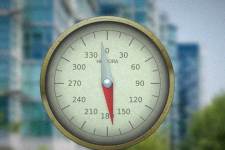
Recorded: value=172.5 unit=°
